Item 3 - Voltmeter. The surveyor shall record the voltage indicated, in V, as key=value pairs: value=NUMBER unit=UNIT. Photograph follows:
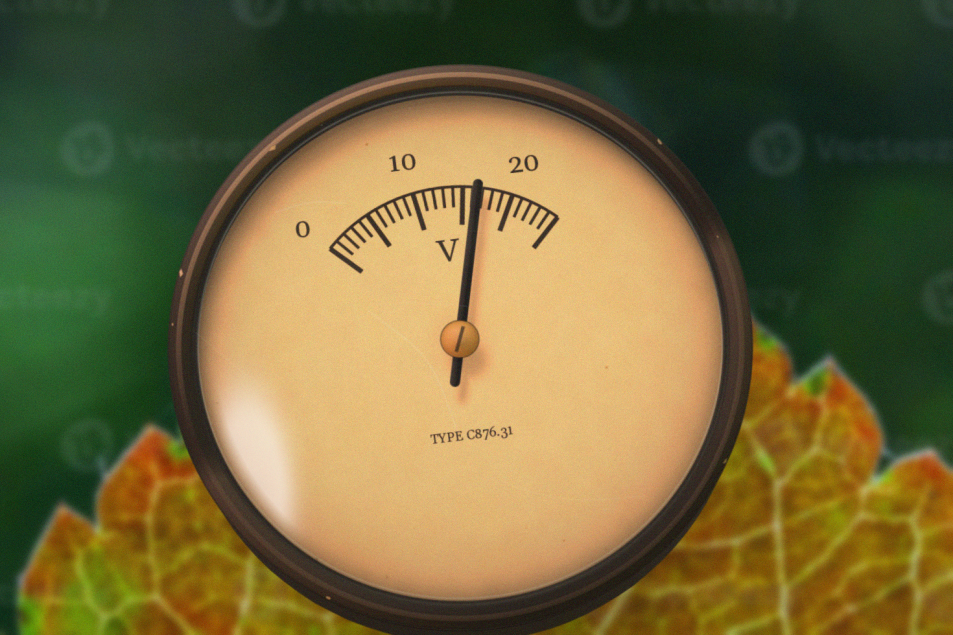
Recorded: value=16.5 unit=V
